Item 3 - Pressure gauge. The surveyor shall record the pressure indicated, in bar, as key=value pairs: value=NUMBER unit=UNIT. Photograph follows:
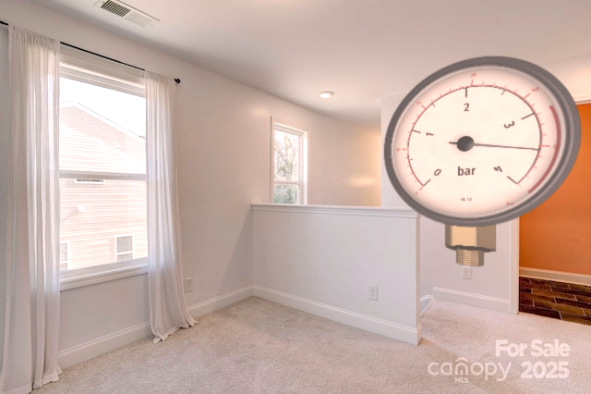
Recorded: value=3.5 unit=bar
